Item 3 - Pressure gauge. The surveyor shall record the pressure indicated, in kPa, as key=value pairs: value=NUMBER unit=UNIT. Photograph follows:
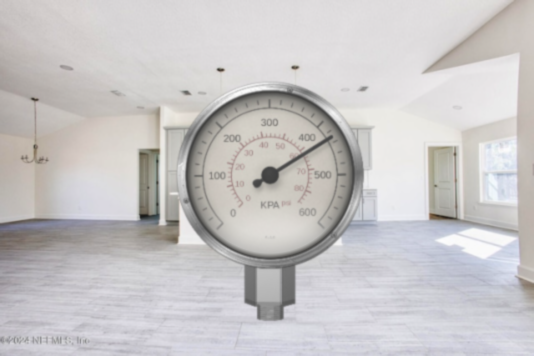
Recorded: value=430 unit=kPa
